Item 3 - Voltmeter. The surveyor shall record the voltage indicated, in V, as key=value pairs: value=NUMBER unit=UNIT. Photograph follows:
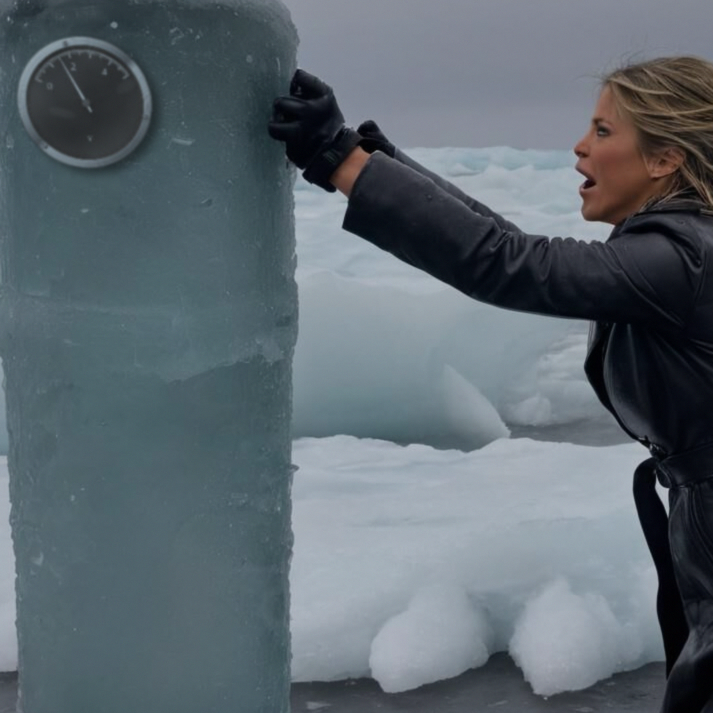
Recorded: value=1.5 unit=V
